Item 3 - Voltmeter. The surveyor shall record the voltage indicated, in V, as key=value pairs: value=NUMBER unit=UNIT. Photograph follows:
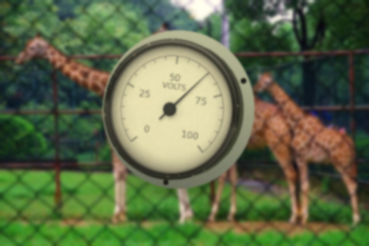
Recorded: value=65 unit=V
